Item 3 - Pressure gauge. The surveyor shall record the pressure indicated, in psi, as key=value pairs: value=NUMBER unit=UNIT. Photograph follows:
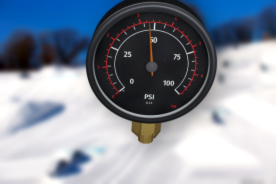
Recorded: value=47.5 unit=psi
